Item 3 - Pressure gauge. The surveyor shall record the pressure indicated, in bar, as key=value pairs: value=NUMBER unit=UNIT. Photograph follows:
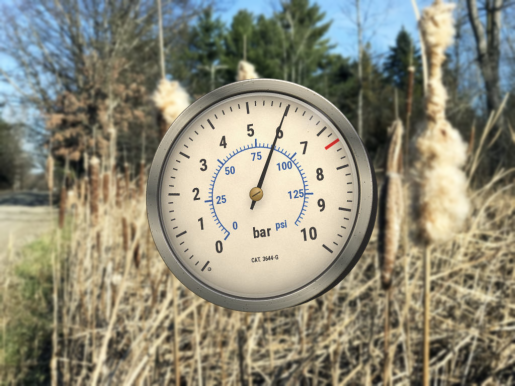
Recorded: value=6 unit=bar
